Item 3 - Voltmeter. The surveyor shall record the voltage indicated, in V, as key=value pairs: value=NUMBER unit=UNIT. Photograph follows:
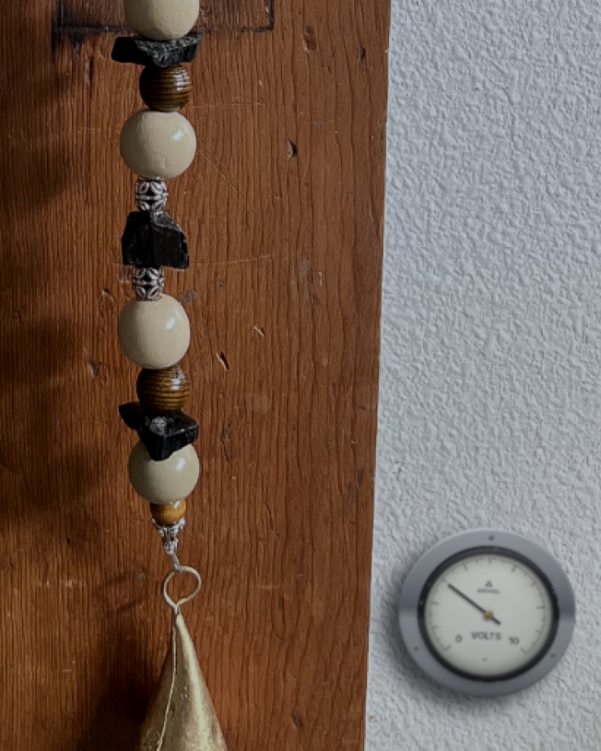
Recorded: value=3 unit=V
